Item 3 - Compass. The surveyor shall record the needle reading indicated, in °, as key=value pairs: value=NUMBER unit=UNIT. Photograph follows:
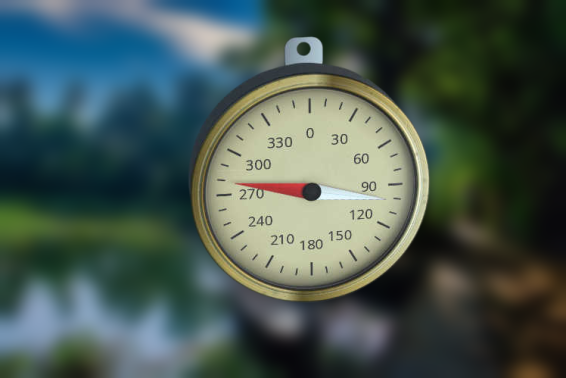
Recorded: value=280 unit=°
